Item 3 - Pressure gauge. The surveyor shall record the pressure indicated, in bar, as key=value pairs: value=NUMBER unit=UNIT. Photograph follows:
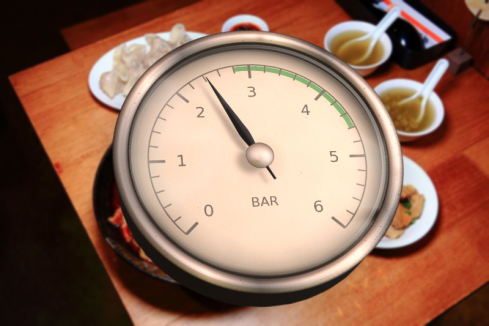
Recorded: value=2.4 unit=bar
